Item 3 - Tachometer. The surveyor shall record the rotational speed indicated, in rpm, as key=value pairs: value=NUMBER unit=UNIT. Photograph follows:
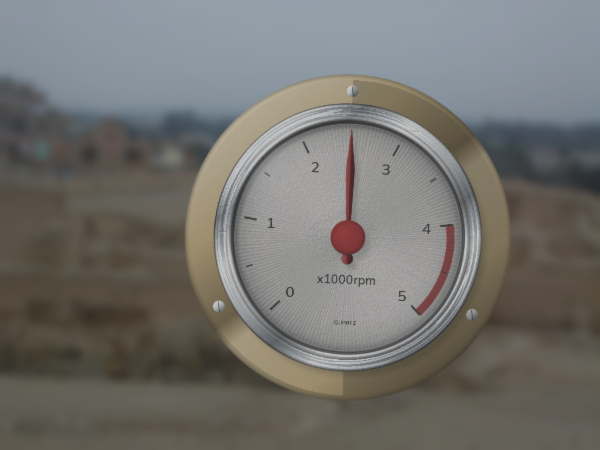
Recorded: value=2500 unit=rpm
